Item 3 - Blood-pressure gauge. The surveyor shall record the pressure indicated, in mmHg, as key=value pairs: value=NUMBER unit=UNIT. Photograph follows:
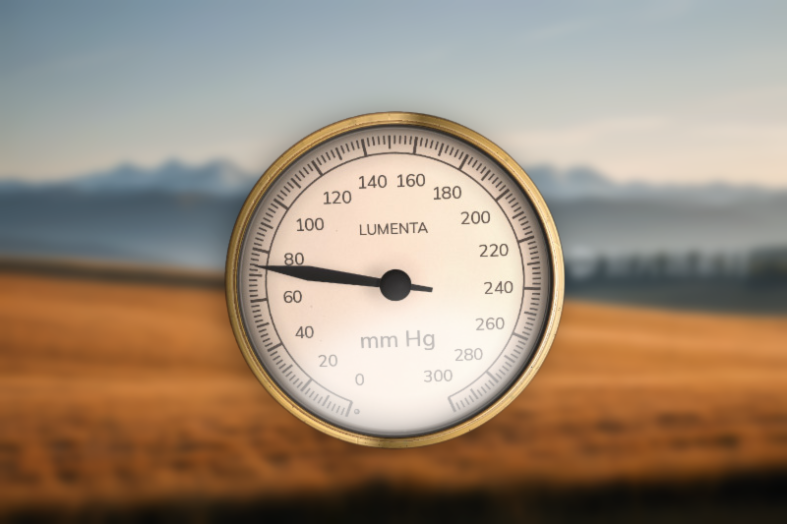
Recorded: value=74 unit=mmHg
